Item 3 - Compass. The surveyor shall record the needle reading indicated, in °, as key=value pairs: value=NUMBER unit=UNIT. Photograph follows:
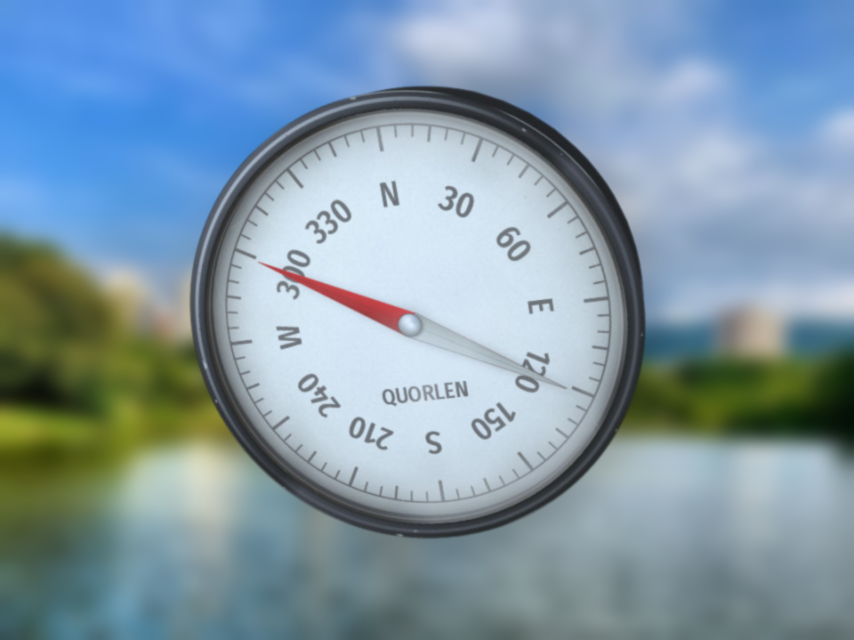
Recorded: value=300 unit=°
